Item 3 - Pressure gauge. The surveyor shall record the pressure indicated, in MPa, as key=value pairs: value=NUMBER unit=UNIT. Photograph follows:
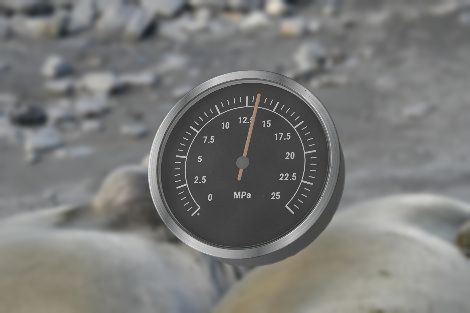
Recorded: value=13.5 unit=MPa
